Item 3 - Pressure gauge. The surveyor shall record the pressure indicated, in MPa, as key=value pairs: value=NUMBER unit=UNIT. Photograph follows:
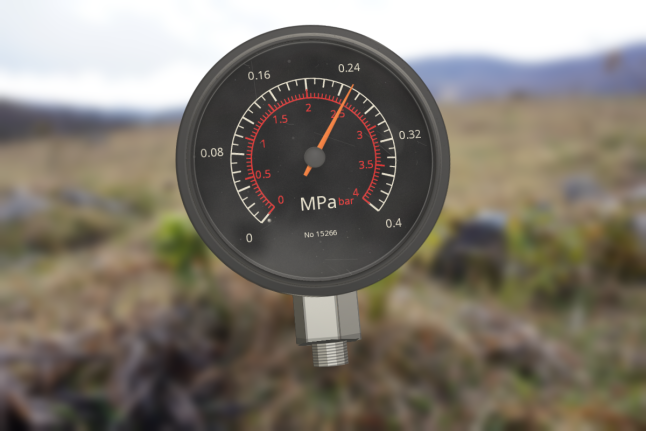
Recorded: value=0.25 unit=MPa
